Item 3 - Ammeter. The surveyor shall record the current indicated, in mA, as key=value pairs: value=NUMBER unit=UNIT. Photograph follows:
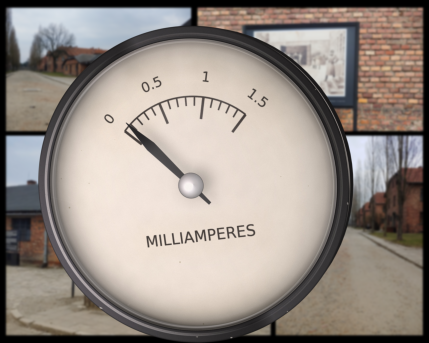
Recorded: value=0.1 unit=mA
